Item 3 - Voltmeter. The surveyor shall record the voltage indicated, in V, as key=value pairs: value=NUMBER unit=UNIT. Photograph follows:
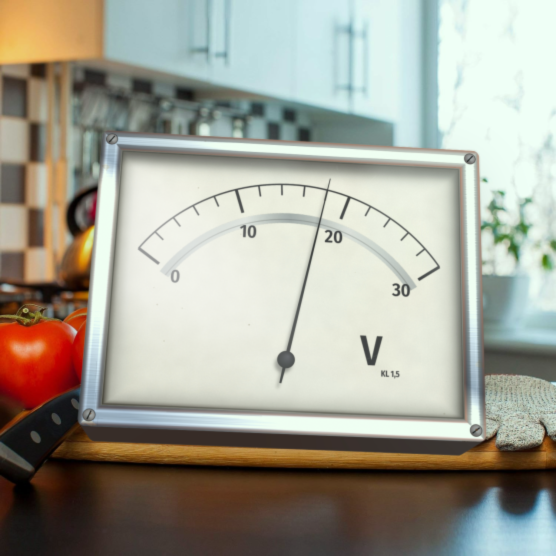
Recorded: value=18 unit=V
